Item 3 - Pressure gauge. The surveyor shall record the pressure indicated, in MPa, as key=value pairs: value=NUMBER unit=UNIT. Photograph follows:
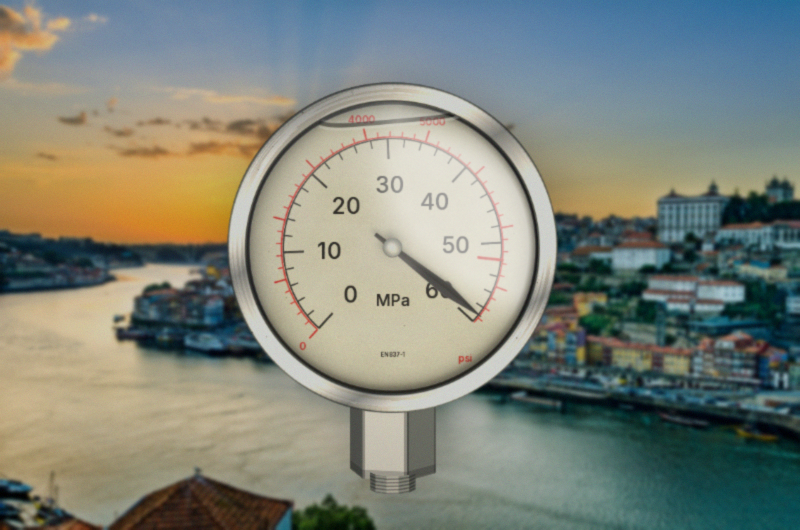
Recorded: value=59 unit=MPa
